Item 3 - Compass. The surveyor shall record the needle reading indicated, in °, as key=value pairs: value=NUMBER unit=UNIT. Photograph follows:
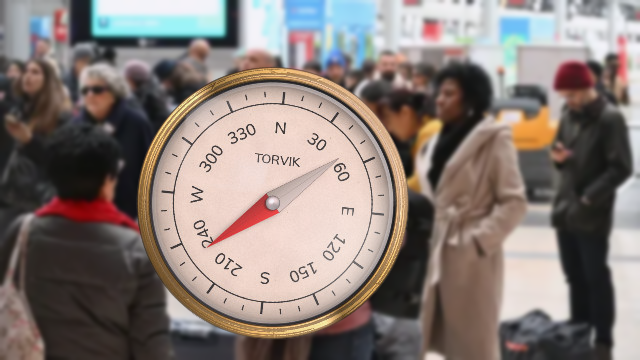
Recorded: value=230 unit=°
